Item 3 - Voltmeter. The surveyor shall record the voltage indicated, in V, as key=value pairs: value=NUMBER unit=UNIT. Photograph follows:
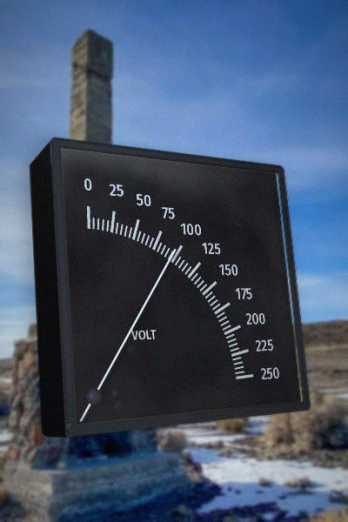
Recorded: value=95 unit=V
